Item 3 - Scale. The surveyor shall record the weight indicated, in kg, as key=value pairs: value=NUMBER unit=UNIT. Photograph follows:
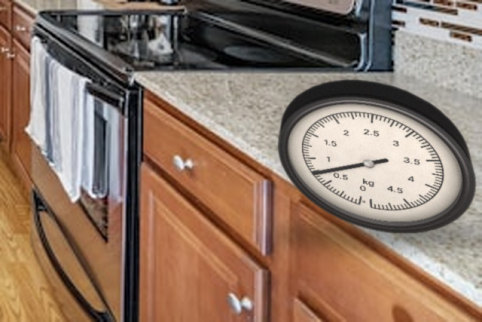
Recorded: value=0.75 unit=kg
